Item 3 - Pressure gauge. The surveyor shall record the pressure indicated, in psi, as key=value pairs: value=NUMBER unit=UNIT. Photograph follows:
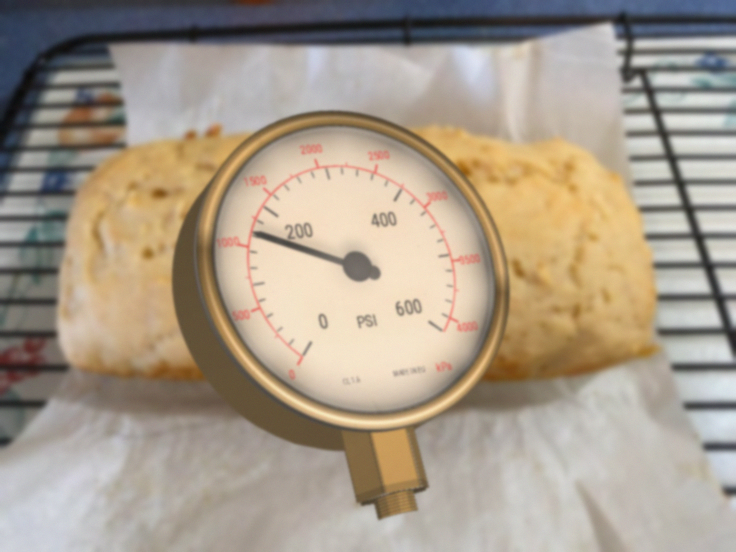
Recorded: value=160 unit=psi
